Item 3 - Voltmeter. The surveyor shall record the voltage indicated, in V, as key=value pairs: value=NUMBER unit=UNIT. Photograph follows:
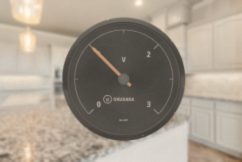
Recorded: value=1 unit=V
